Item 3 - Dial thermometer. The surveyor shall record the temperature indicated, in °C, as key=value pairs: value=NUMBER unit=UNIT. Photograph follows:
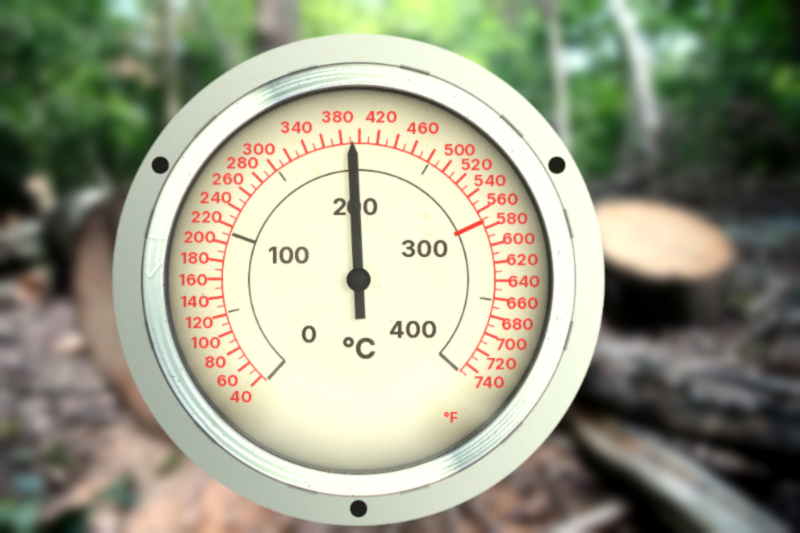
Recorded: value=200 unit=°C
